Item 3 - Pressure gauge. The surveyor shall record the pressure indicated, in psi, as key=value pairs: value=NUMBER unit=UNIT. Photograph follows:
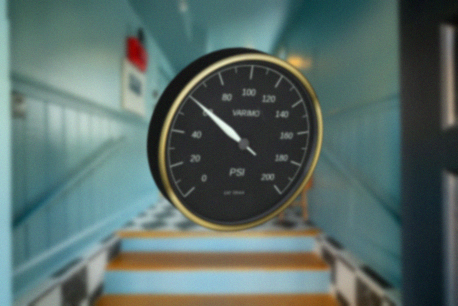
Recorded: value=60 unit=psi
